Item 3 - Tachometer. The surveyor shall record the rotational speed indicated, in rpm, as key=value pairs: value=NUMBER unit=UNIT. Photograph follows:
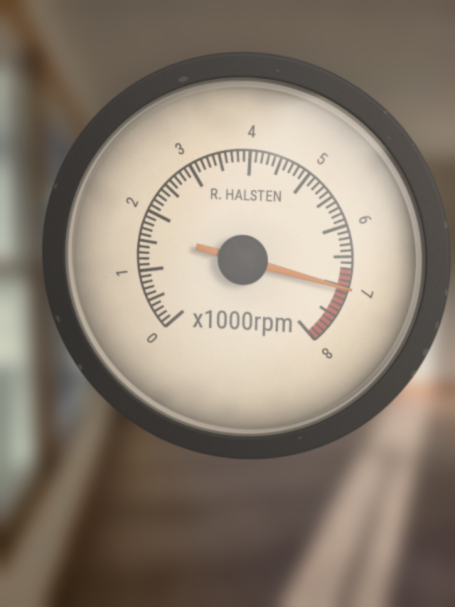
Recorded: value=7000 unit=rpm
